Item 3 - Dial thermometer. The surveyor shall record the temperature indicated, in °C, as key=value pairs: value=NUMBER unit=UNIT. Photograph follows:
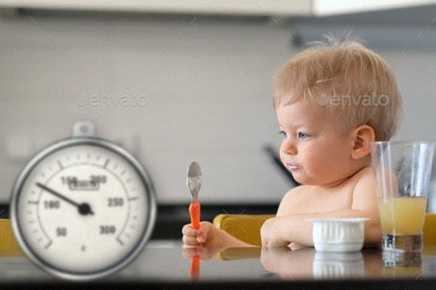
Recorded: value=120 unit=°C
